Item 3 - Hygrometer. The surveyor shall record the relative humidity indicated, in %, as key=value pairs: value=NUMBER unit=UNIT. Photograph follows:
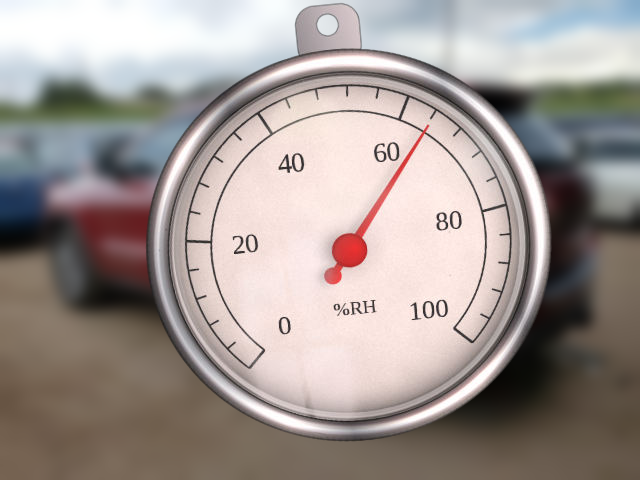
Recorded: value=64 unit=%
